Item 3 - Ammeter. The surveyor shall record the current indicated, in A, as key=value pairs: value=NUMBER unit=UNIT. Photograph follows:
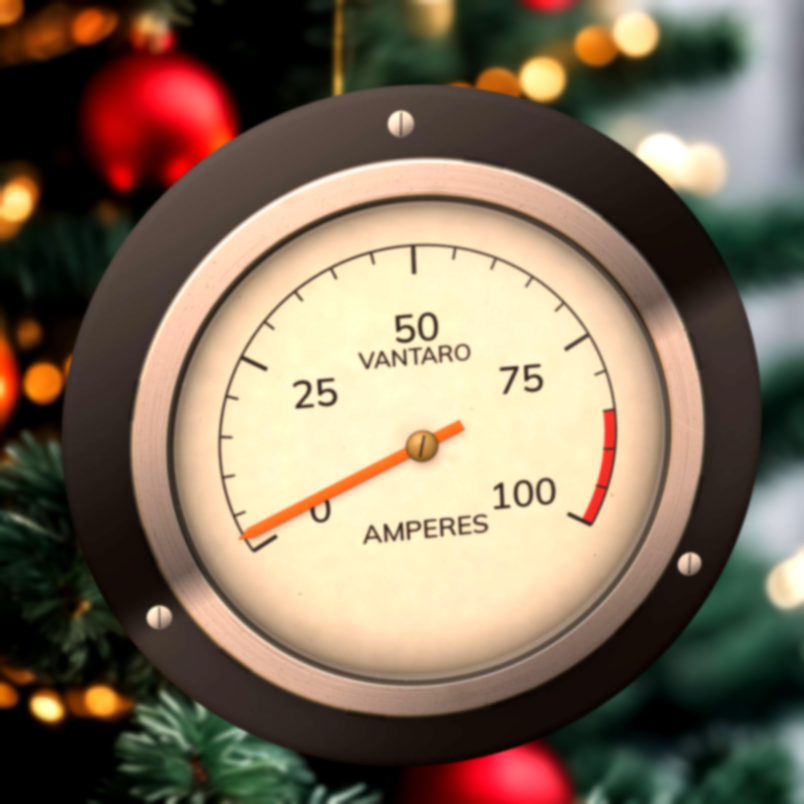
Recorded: value=2.5 unit=A
